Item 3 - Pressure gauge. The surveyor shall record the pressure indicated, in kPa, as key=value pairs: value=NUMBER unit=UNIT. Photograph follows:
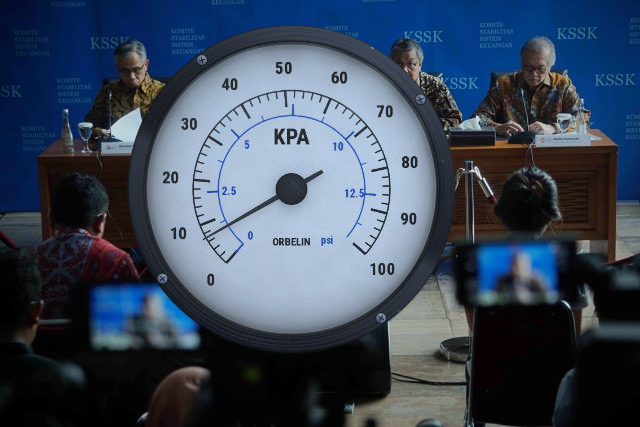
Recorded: value=7 unit=kPa
